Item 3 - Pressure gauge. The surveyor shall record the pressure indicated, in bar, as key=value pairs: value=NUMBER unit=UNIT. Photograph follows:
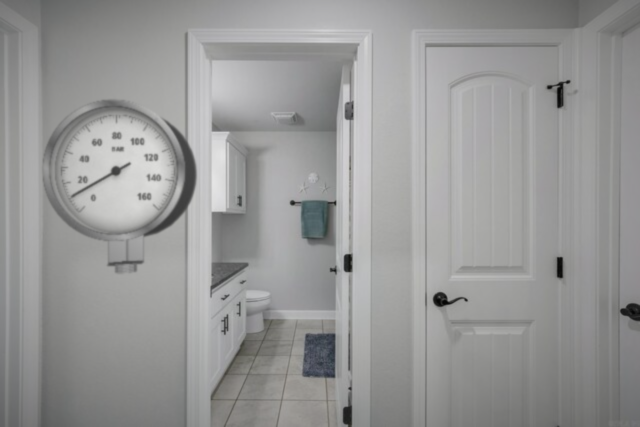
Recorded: value=10 unit=bar
